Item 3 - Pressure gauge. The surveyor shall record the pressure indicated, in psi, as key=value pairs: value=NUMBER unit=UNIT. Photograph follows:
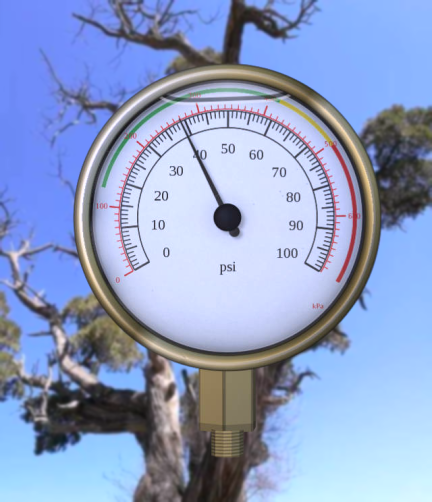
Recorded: value=39 unit=psi
